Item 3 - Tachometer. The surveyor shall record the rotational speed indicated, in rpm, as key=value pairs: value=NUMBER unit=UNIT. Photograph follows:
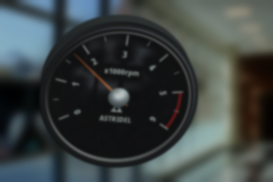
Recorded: value=1750 unit=rpm
